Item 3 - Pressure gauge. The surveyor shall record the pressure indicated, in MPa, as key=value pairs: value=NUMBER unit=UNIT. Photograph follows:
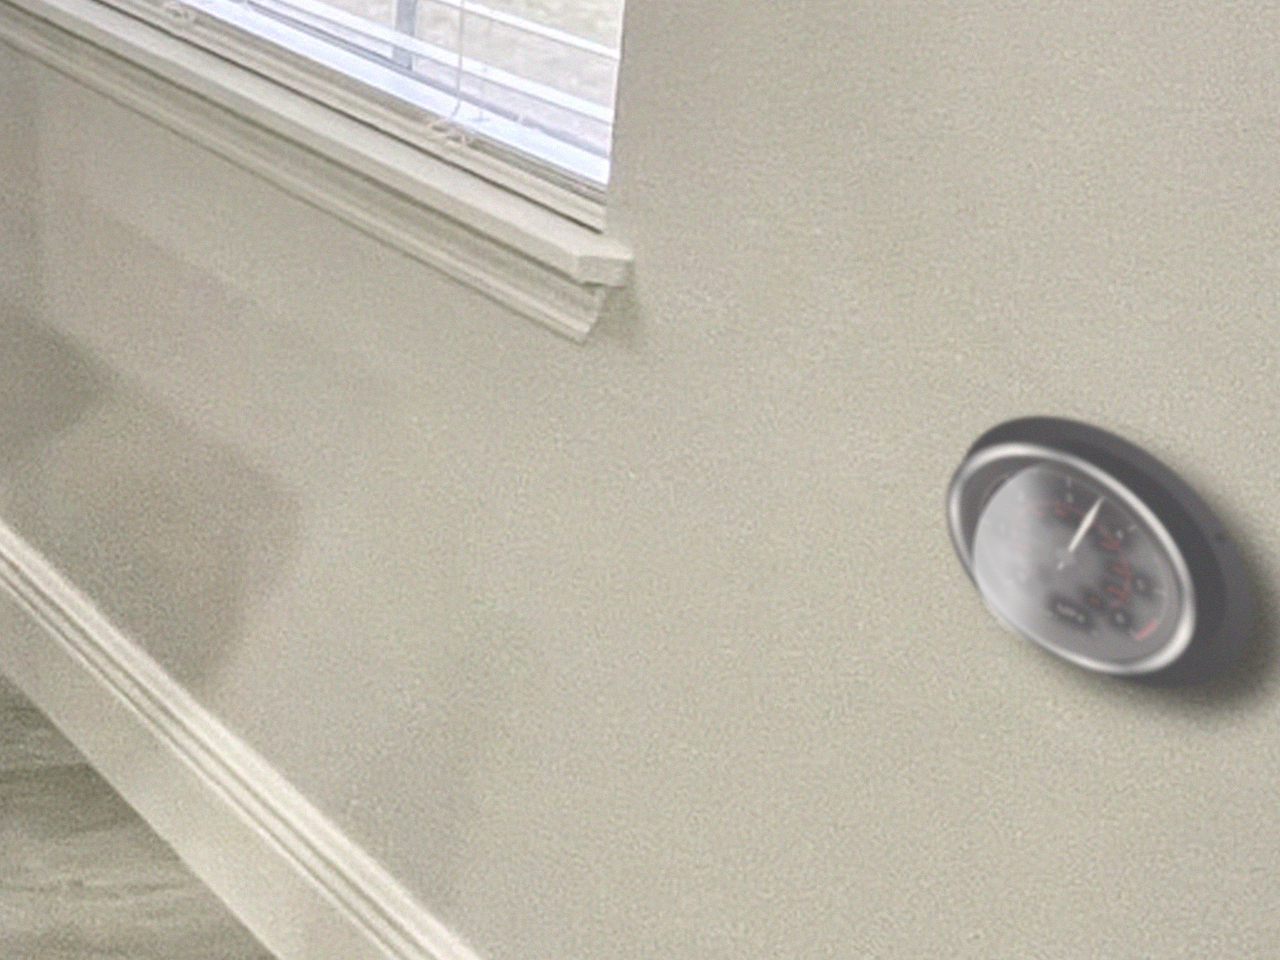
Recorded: value=3.5 unit=MPa
